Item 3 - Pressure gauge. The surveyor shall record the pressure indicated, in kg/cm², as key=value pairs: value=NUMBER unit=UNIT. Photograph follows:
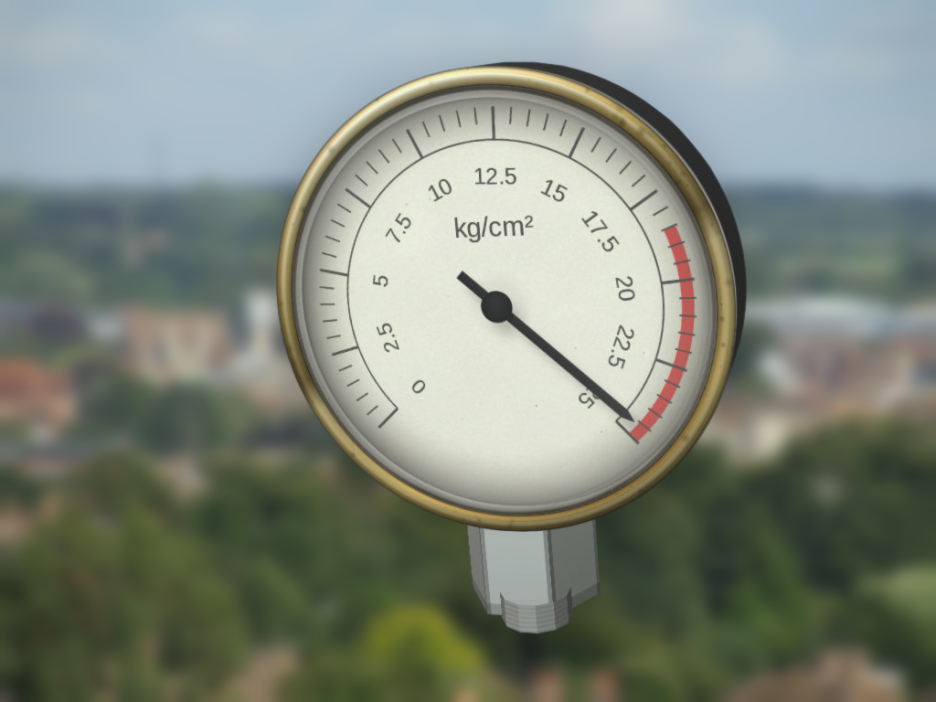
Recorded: value=24.5 unit=kg/cm²
